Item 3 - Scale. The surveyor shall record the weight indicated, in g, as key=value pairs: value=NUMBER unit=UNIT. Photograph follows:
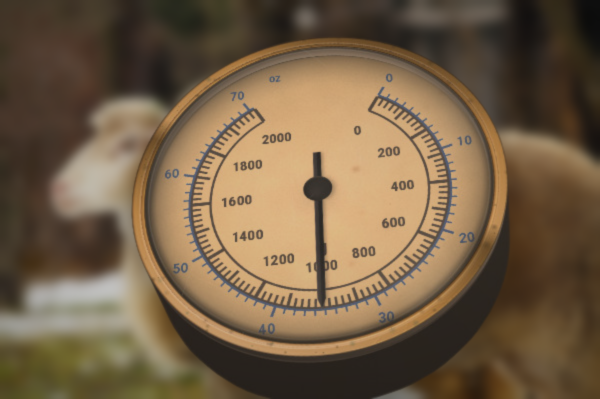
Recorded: value=1000 unit=g
